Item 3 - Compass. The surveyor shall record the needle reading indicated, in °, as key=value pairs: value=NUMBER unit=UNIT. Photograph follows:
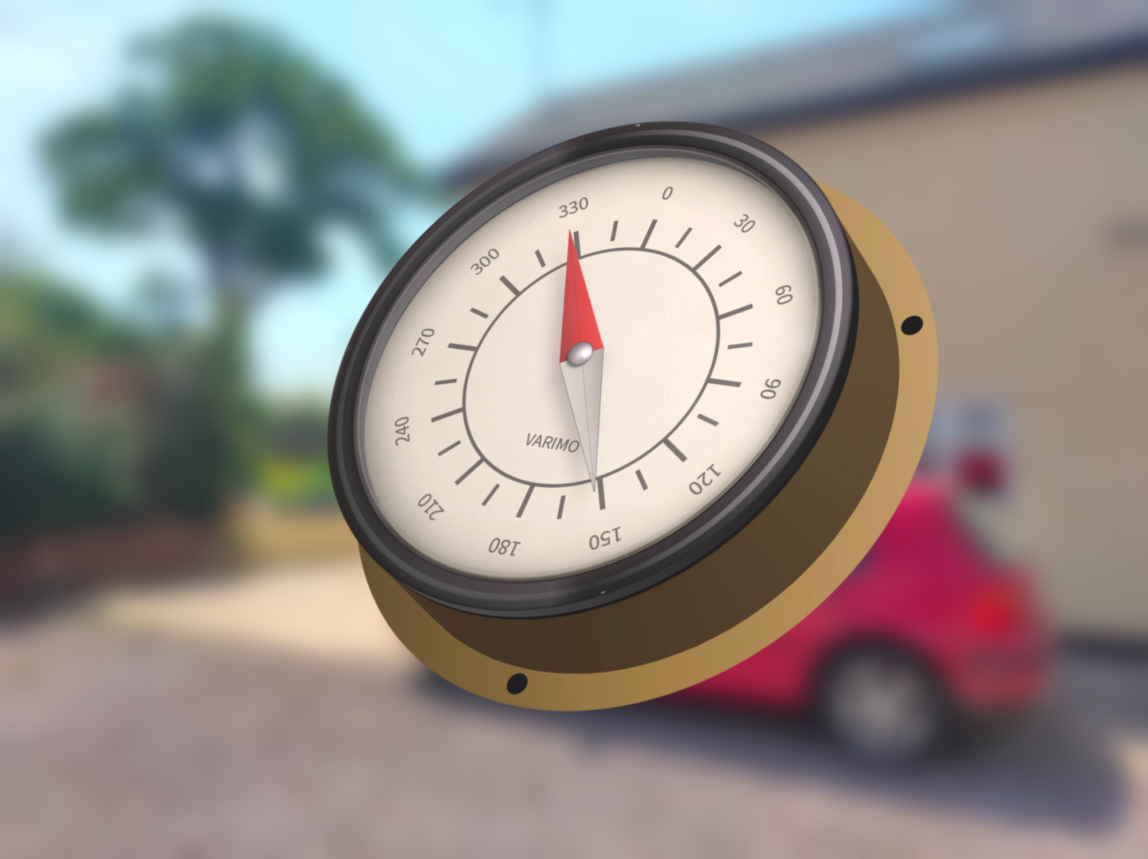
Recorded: value=330 unit=°
